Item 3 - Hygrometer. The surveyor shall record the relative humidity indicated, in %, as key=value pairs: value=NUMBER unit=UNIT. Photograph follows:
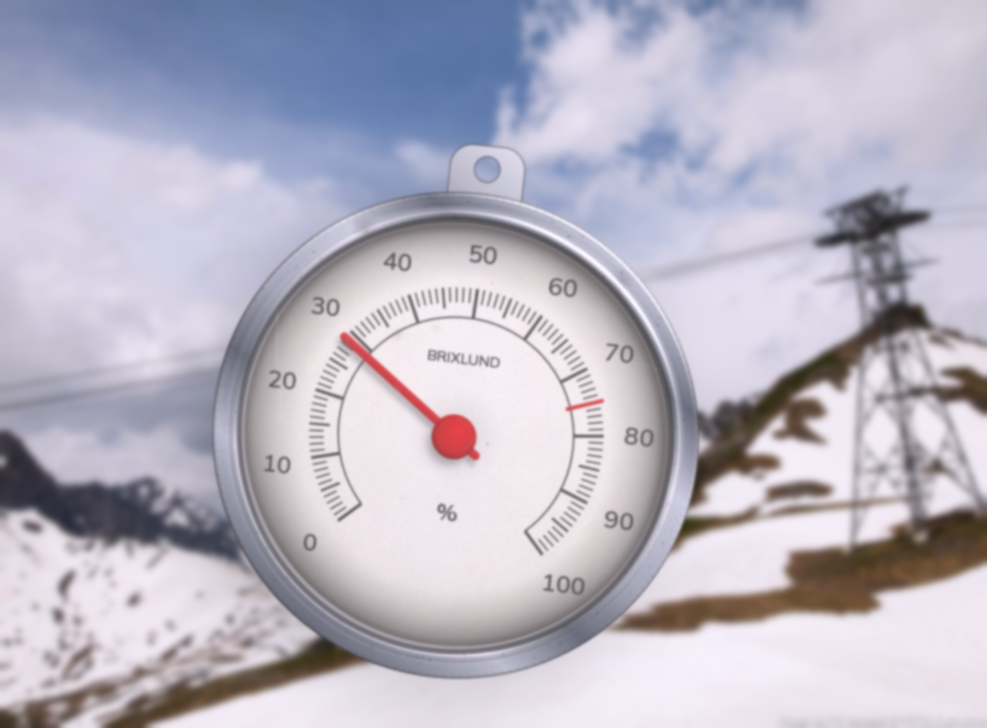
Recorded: value=29 unit=%
